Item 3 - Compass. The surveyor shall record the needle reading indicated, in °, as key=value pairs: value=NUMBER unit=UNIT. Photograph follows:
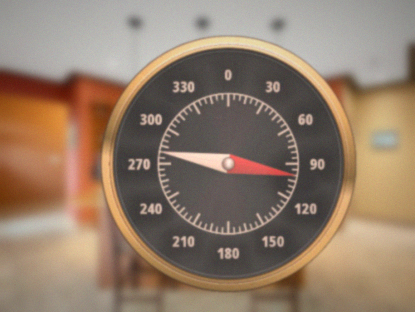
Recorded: value=100 unit=°
